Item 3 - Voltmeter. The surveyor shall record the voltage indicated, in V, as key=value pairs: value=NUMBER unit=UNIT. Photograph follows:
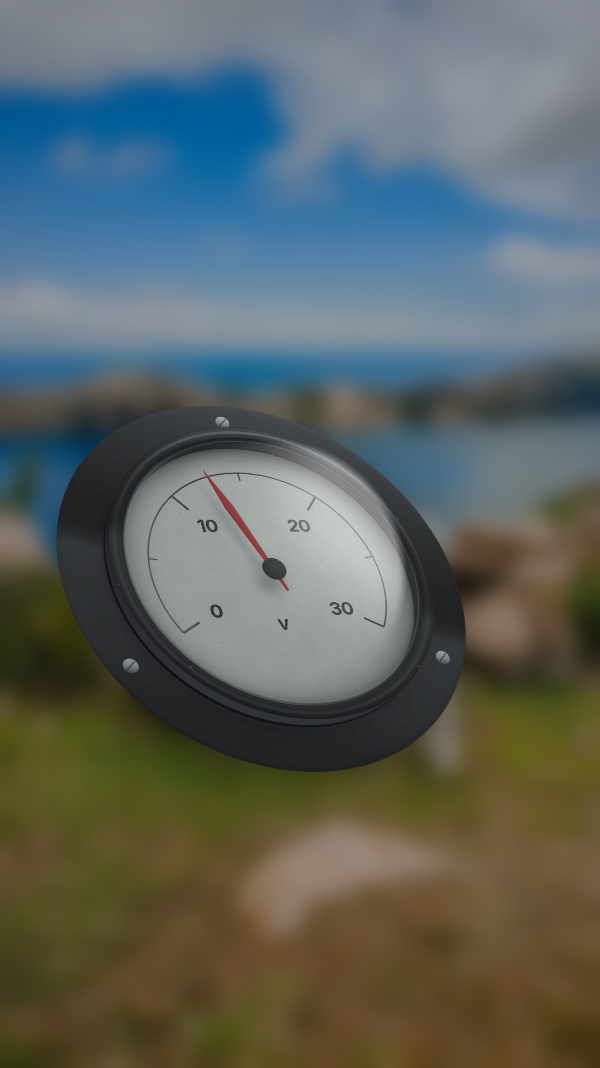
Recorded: value=12.5 unit=V
